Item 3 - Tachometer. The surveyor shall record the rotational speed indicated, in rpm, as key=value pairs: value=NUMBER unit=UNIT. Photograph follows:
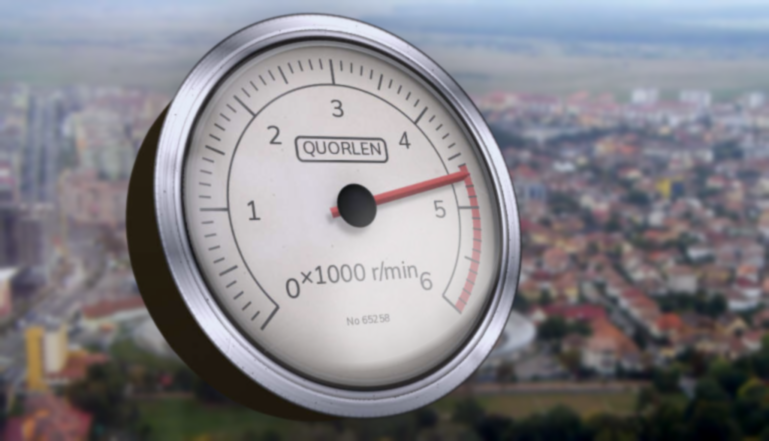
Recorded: value=4700 unit=rpm
